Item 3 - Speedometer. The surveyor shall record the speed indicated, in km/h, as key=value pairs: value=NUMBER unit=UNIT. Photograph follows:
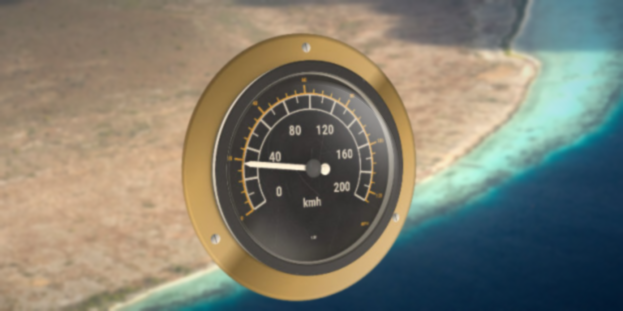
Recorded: value=30 unit=km/h
